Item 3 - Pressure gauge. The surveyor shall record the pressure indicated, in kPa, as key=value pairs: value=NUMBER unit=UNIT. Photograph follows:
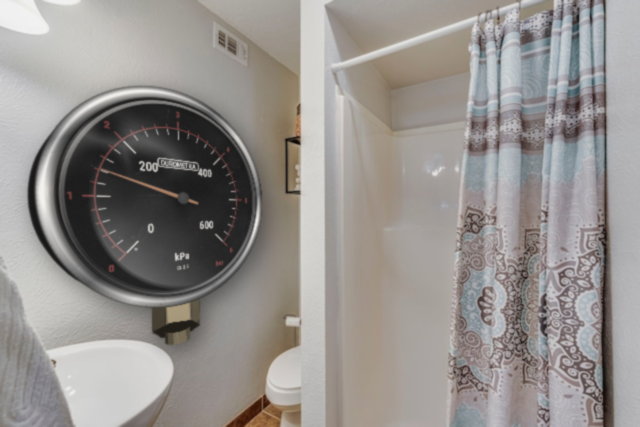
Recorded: value=140 unit=kPa
